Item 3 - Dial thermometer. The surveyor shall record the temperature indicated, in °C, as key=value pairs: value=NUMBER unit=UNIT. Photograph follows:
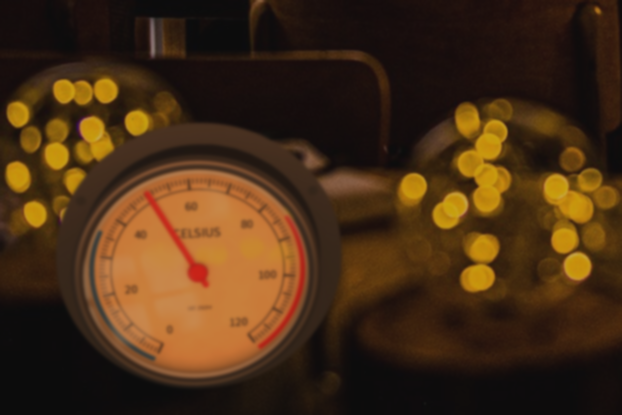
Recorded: value=50 unit=°C
